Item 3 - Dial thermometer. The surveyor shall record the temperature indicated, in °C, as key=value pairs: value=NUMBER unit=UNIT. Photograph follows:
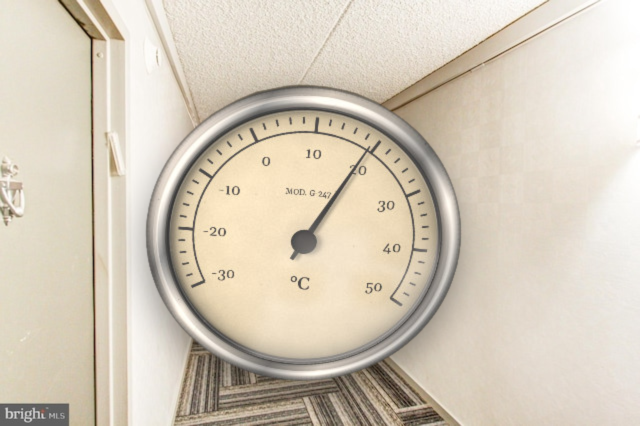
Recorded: value=19 unit=°C
